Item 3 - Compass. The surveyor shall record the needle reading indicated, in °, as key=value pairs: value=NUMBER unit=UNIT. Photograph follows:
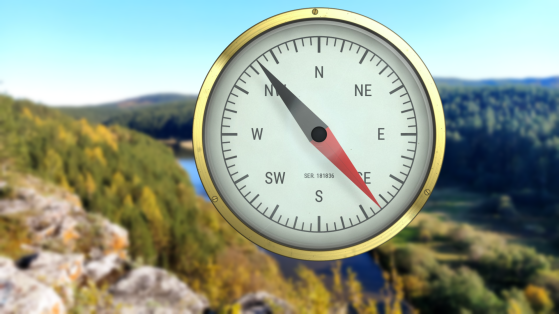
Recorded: value=140 unit=°
